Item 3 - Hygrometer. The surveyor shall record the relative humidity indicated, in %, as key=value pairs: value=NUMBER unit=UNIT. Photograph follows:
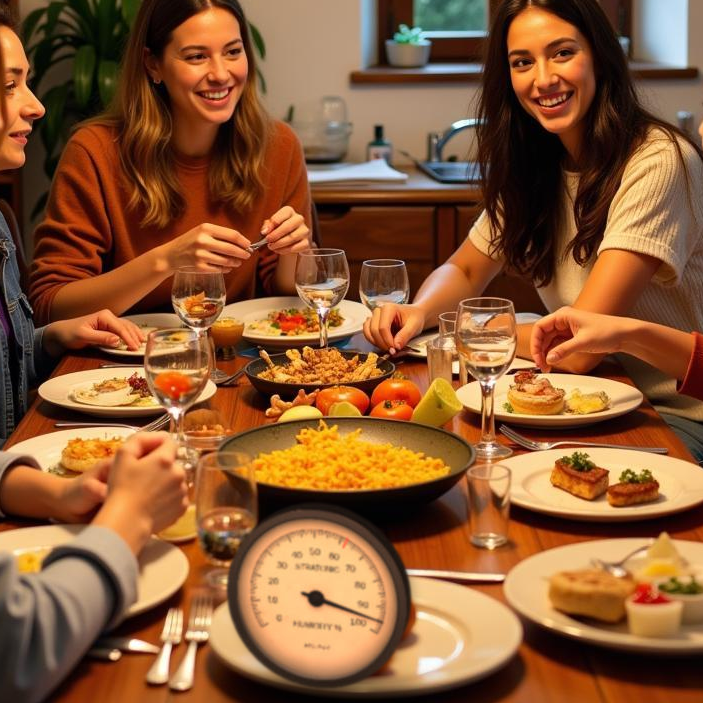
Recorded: value=95 unit=%
